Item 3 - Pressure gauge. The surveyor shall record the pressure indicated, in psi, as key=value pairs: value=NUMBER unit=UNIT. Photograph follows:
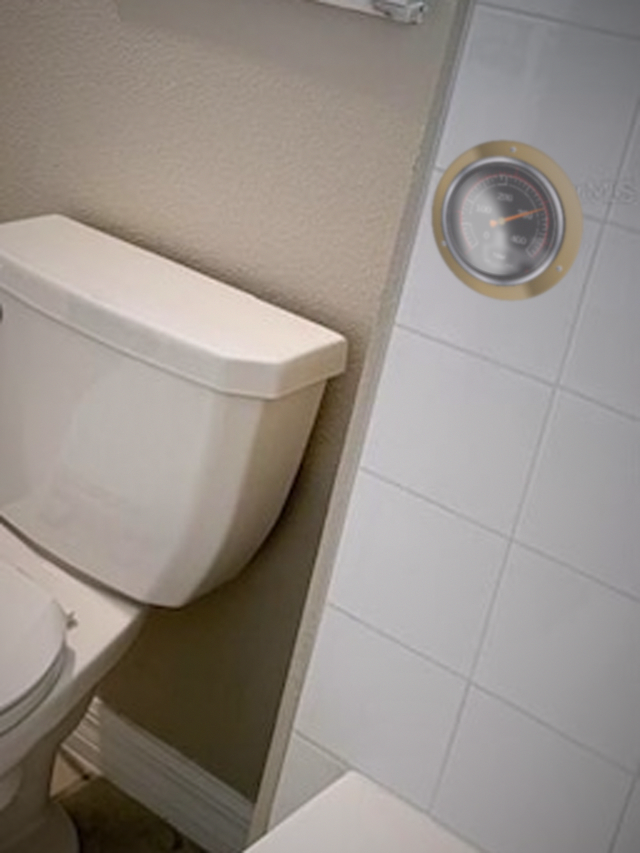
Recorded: value=300 unit=psi
